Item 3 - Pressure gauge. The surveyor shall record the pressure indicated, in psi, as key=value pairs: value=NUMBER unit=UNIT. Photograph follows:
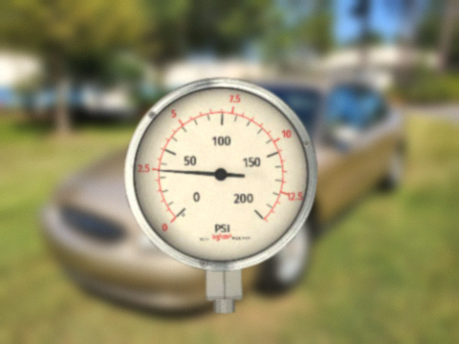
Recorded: value=35 unit=psi
